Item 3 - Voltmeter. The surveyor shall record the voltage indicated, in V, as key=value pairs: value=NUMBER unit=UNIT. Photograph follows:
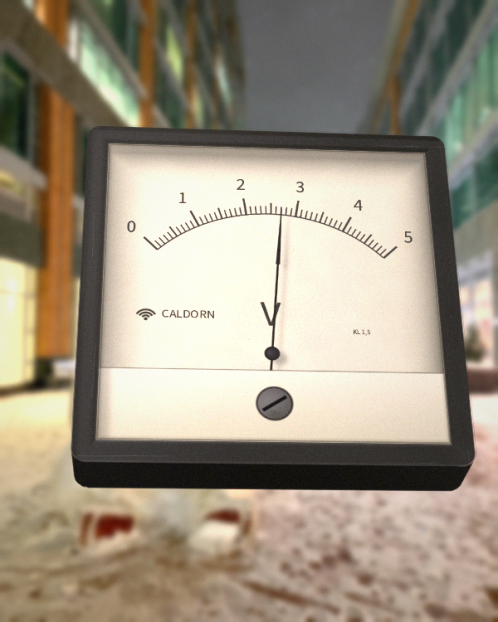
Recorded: value=2.7 unit=V
